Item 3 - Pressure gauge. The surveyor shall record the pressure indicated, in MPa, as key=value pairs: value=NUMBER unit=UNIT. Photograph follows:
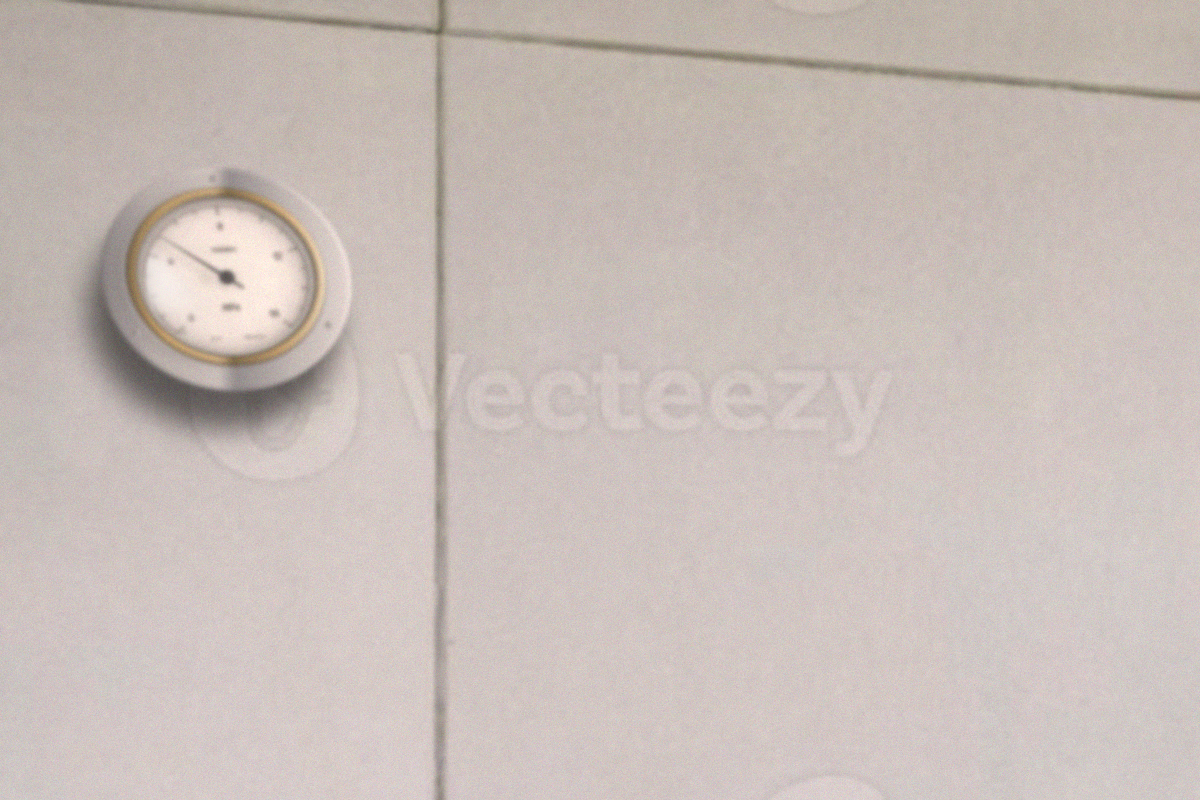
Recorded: value=5 unit=MPa
